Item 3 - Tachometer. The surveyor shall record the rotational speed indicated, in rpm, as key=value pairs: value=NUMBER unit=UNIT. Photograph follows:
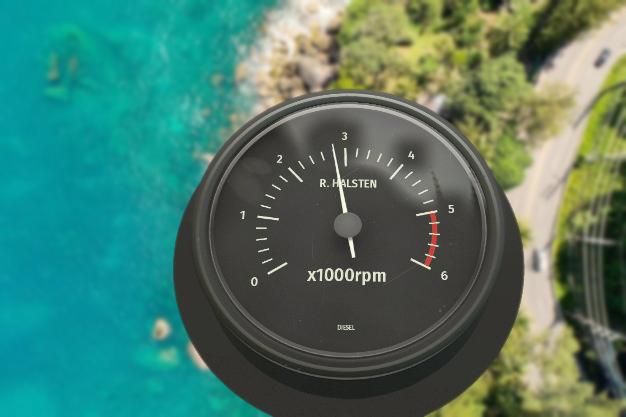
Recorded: value=2800 unit=rpm
